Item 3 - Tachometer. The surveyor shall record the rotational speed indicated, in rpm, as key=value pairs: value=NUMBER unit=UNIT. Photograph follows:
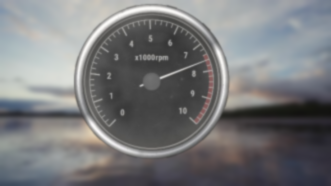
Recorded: value=7600 unit=rpm
